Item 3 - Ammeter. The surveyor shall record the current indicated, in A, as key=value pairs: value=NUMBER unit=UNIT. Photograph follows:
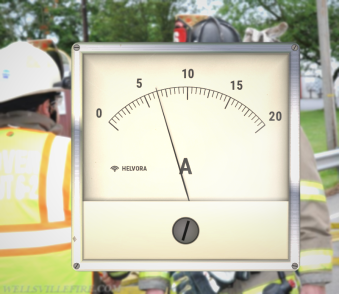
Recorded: value=6.5 unit=A
